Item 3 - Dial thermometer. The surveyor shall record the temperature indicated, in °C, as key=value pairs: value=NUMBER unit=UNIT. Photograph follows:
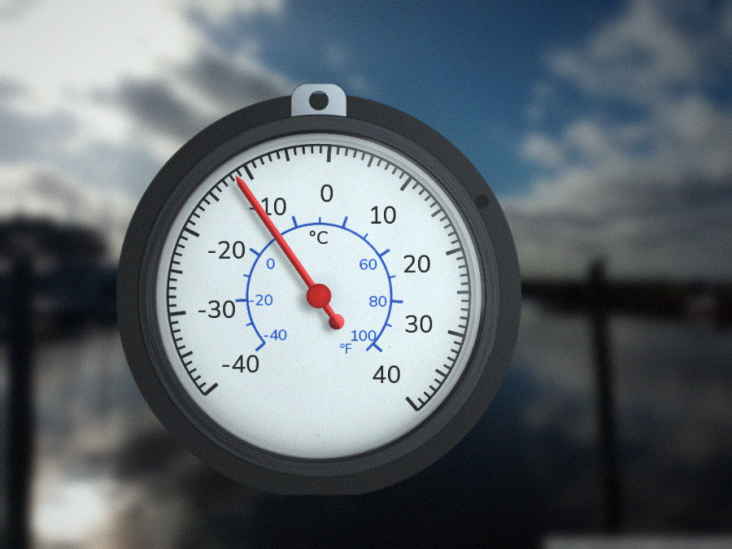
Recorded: value=-11.5 unit=°C
